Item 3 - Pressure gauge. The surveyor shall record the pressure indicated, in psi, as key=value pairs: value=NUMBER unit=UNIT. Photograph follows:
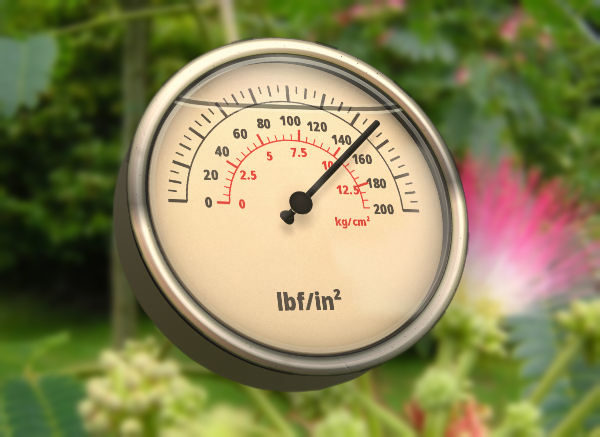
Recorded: value=150 unit=psi
